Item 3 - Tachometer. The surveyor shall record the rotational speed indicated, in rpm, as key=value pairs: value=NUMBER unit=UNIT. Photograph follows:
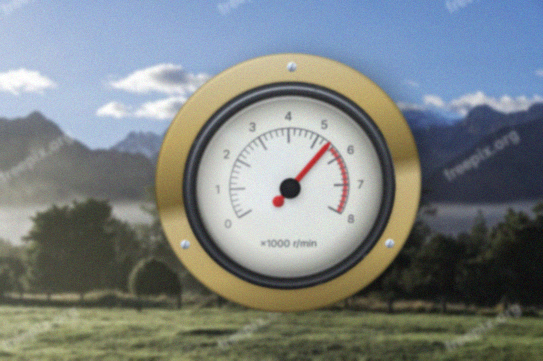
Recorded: value=5400 unit=rpm
